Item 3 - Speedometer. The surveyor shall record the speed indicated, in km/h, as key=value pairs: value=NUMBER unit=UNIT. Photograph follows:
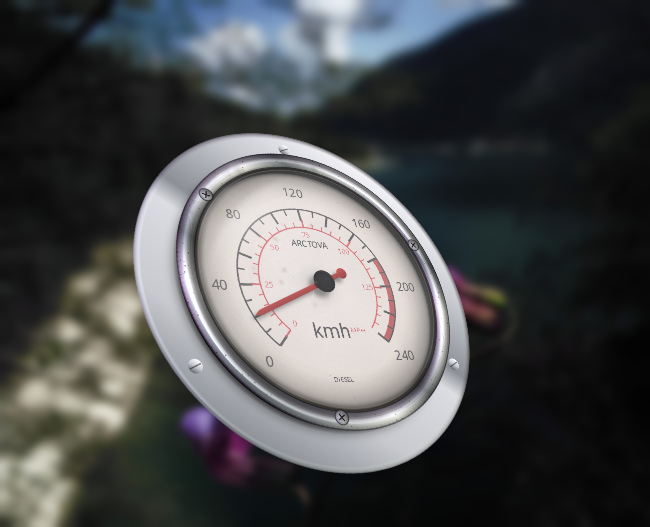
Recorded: value=20 unit=km/h
